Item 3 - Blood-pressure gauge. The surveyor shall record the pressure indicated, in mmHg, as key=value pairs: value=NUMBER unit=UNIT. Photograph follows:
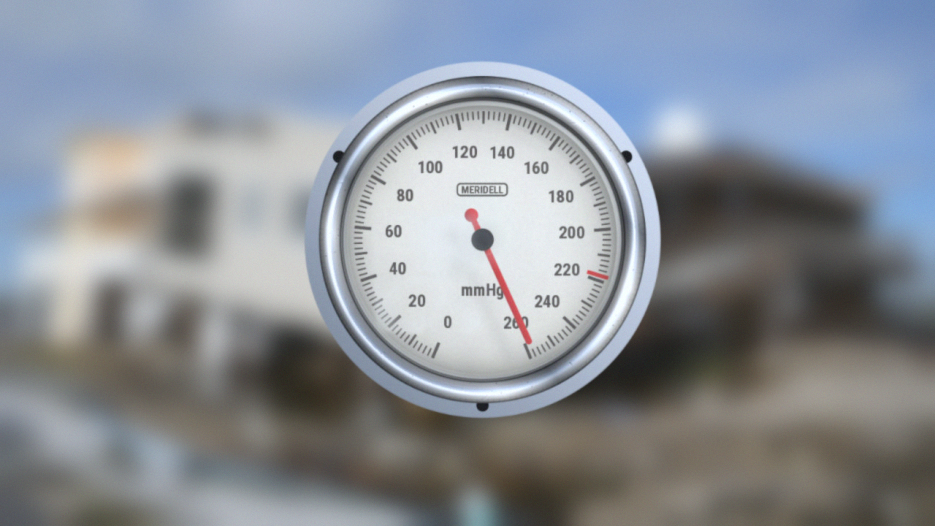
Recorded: value=258 unit=mmHg
